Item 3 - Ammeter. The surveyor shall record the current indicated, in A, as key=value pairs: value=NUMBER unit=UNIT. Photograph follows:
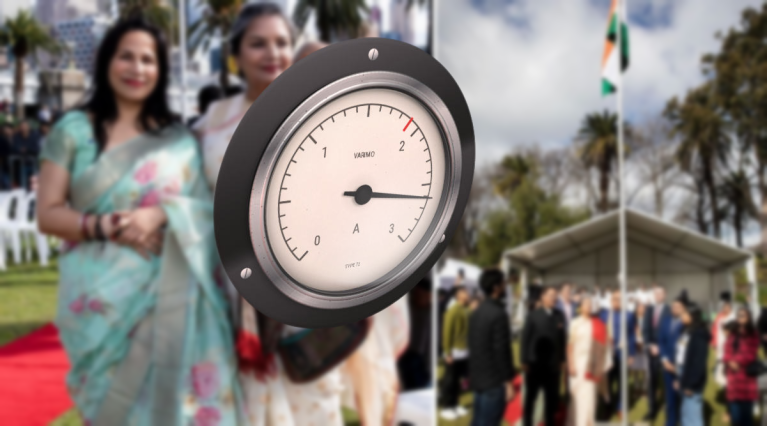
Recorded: value=2.6 unit=A
